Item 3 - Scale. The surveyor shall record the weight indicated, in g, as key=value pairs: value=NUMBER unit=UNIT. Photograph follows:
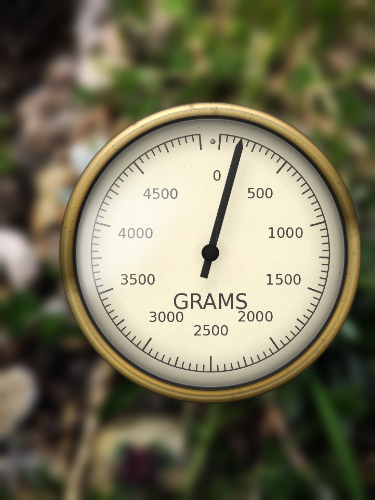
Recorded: value=150 unit=g
